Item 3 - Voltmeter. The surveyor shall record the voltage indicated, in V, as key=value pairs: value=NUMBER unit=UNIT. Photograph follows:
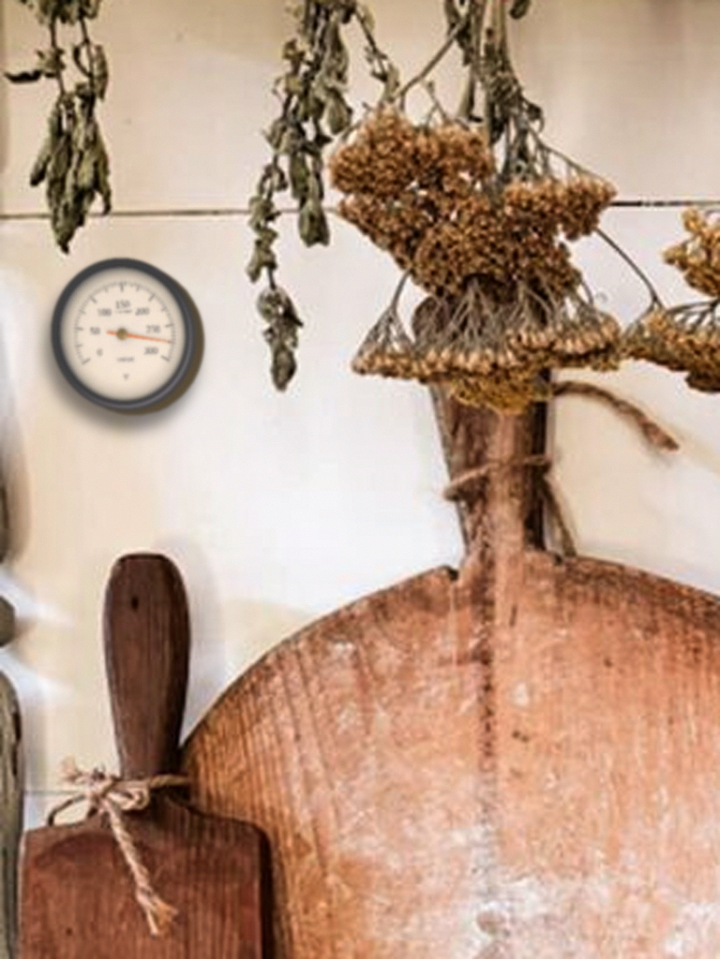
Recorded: value=275 unit=V
